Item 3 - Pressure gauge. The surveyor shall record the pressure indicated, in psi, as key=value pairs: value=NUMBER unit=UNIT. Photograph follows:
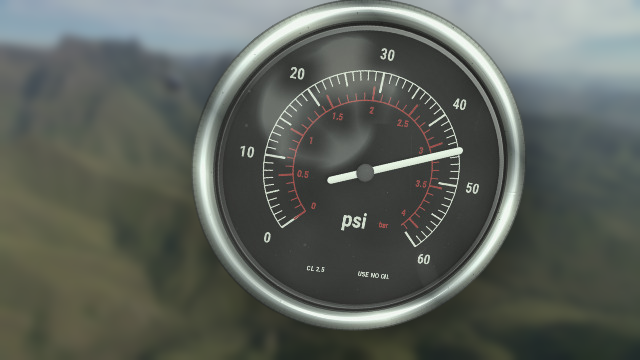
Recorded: value=45 unit=psi
